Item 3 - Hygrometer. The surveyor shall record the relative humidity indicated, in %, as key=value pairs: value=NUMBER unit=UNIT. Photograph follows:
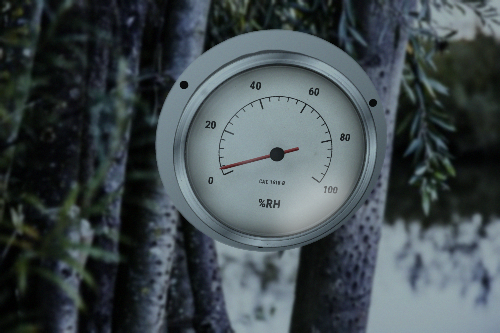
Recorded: value=4 unit=%
